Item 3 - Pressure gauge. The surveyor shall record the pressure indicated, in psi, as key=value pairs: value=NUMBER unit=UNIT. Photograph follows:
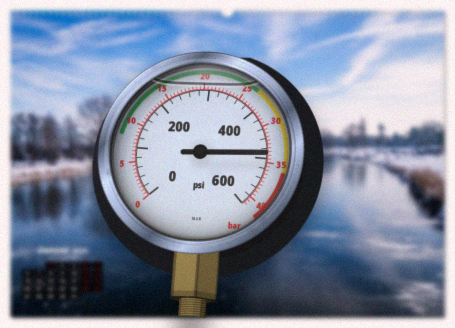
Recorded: value=490 unit=psi
